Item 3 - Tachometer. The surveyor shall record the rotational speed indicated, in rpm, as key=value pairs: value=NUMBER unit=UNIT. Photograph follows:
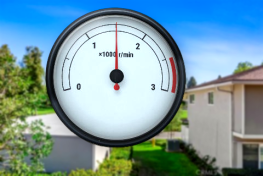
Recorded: value=1500 unit=rpm
